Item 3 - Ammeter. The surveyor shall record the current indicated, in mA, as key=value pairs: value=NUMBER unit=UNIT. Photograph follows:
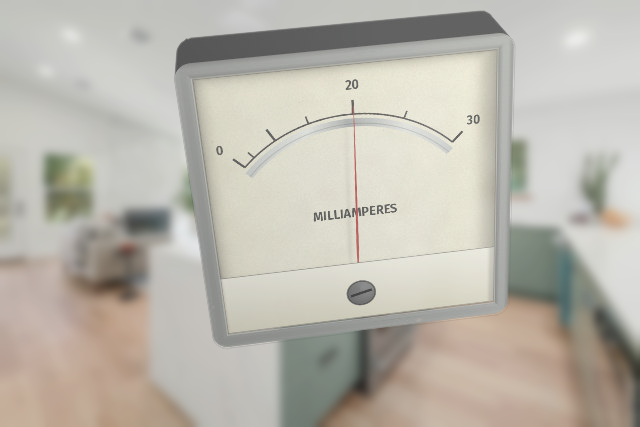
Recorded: value=20 unit=mA
